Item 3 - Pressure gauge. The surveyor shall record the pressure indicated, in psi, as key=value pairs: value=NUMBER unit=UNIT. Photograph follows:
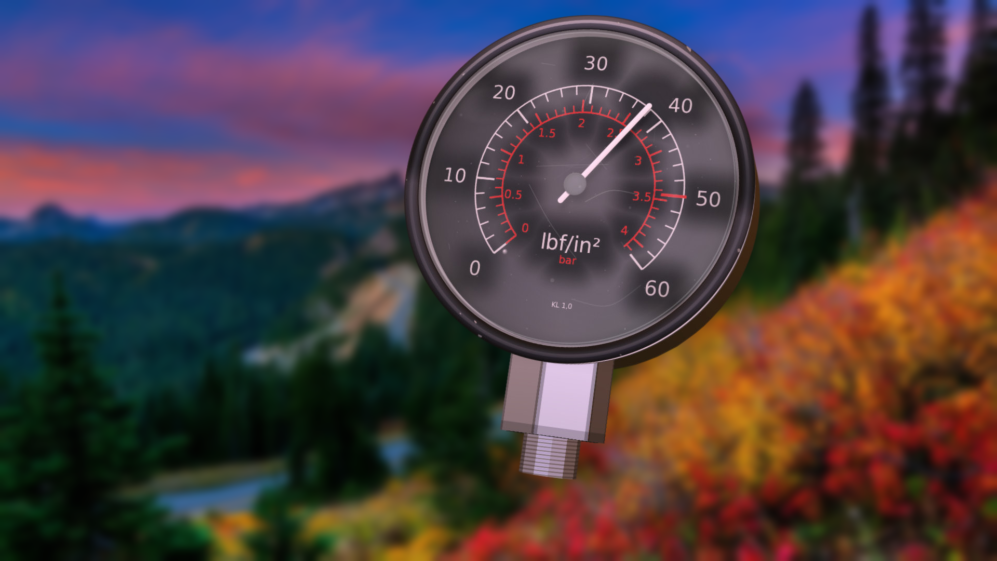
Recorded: value=38 unit=psi
